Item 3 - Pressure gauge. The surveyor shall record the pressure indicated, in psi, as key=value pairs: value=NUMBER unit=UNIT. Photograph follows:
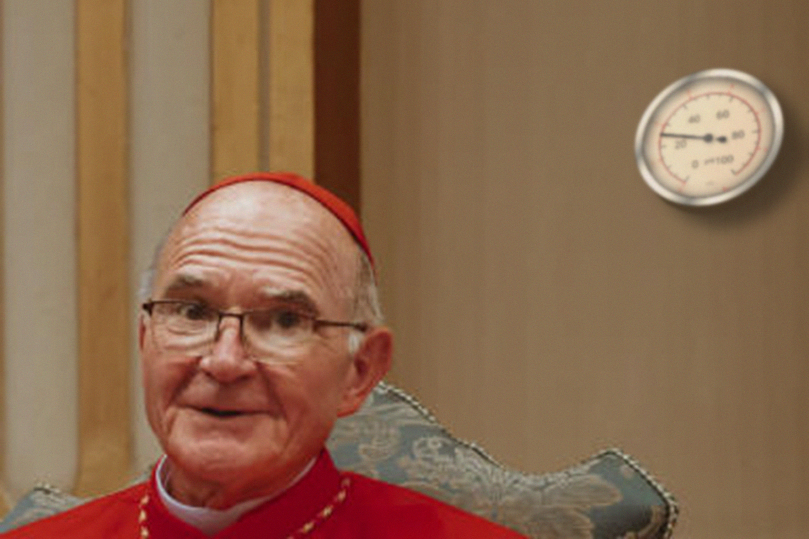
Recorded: value=25 unit=psi
